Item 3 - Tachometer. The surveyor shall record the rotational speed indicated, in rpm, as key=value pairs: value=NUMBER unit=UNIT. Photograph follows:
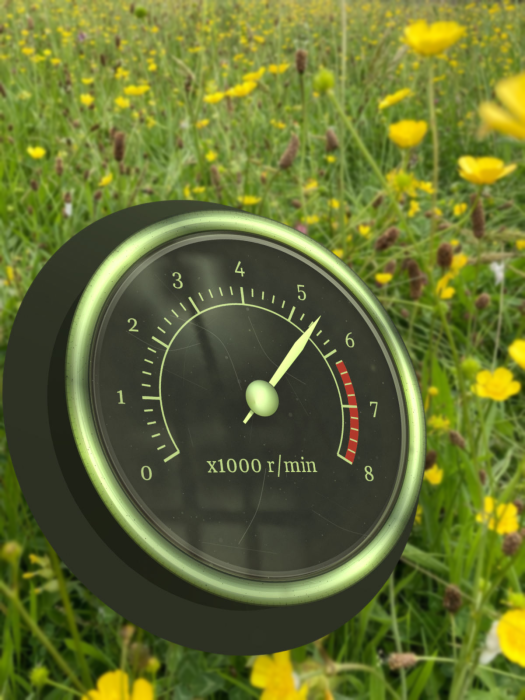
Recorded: value=5400 unit=rpm
